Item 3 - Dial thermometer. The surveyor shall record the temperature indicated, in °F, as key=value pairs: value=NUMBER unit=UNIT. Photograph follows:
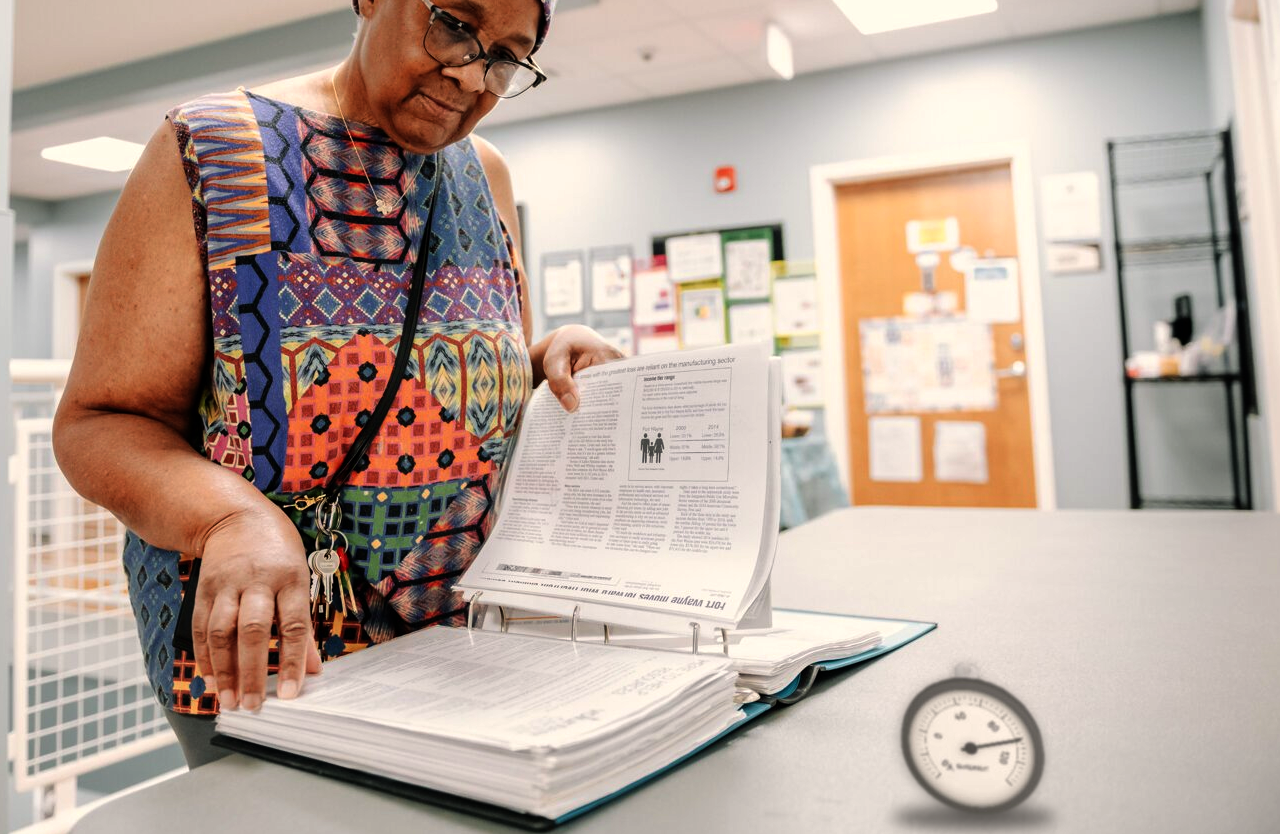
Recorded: value=100 unit=°F
